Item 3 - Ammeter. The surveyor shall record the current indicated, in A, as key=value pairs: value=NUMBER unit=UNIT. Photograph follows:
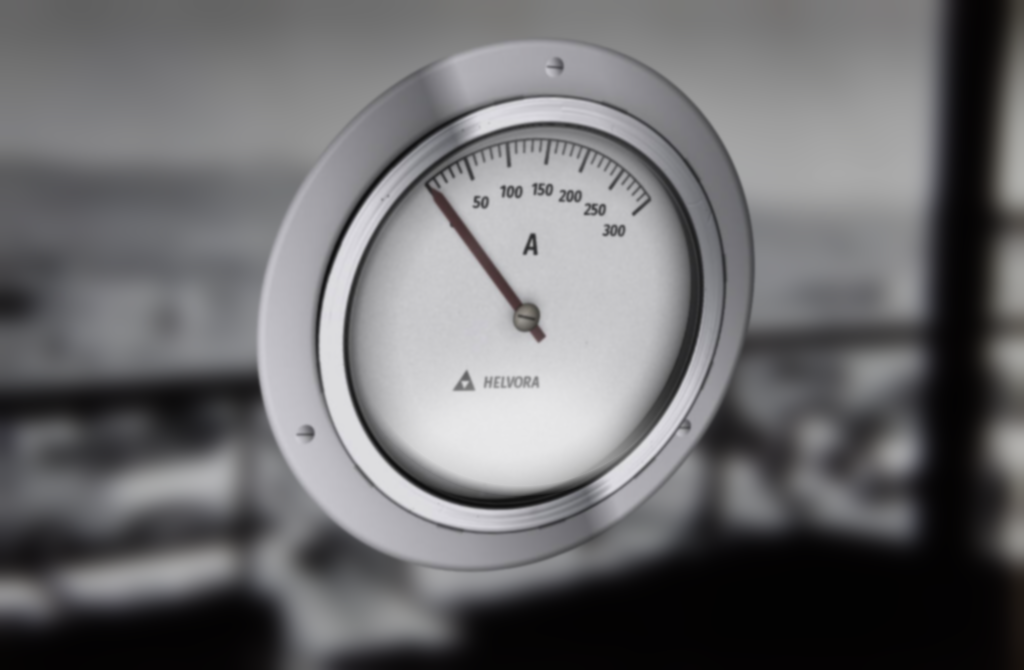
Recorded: value=0 unit=A
